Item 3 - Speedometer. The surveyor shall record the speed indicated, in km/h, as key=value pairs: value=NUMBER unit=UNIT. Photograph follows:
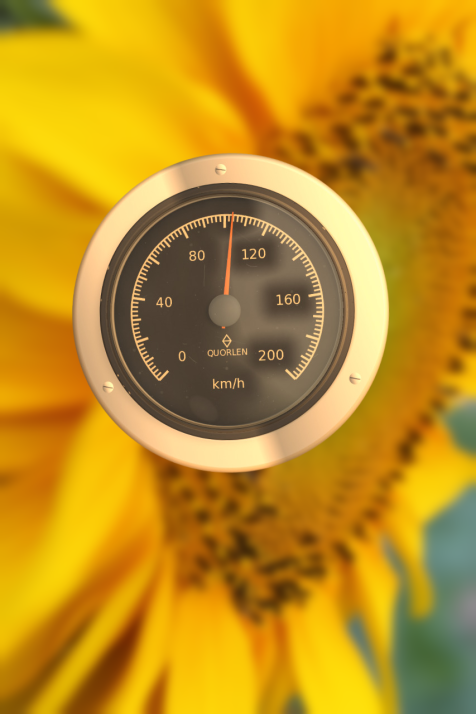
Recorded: value=104 unit=km/h
